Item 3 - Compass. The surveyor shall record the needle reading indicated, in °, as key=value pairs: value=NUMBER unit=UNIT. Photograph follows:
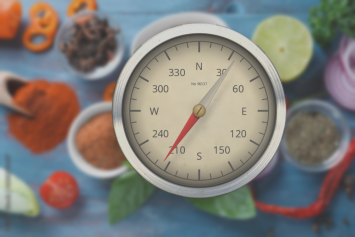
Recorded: value=215 unit=°
